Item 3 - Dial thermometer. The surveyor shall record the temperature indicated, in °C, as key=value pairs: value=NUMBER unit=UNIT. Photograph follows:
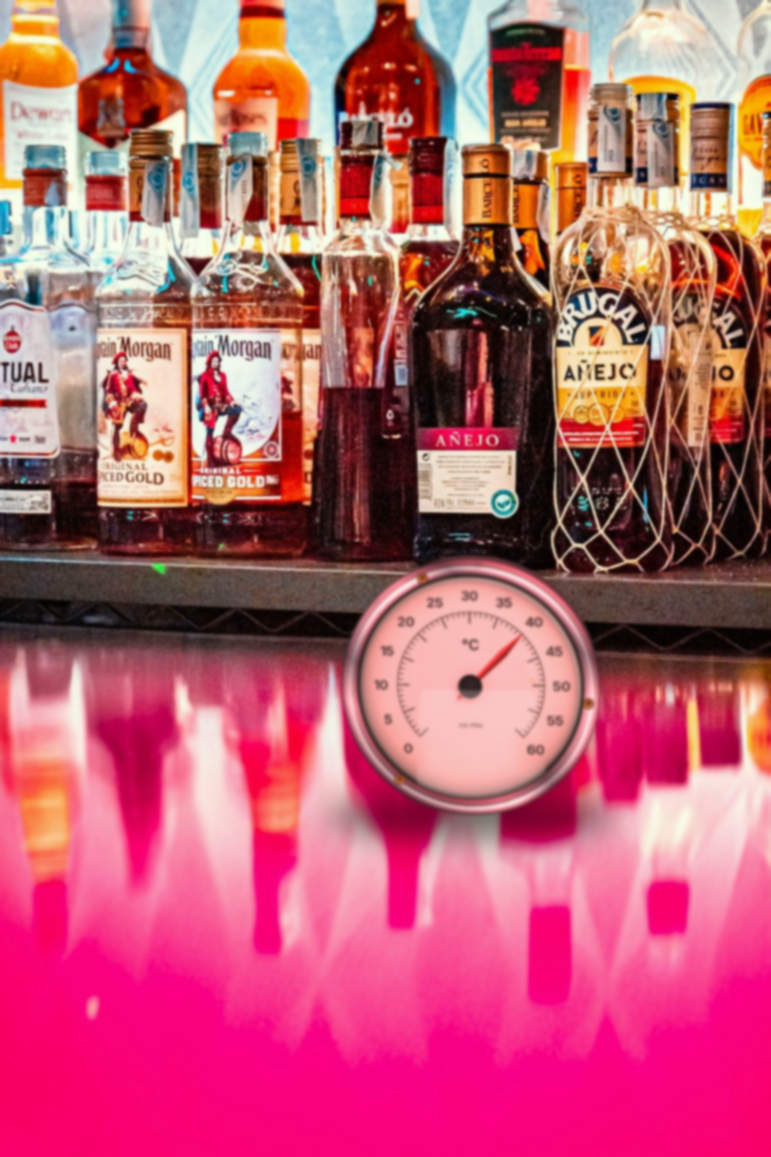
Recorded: value=40 unit=°C
